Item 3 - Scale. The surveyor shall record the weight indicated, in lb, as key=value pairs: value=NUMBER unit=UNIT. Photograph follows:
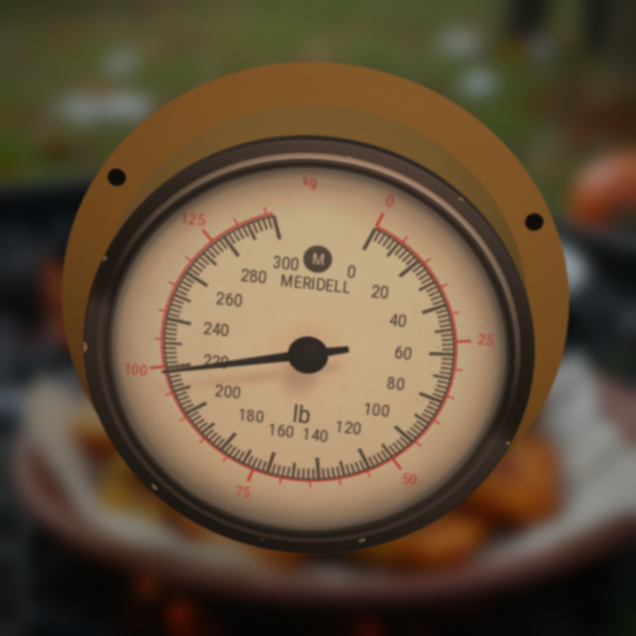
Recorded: value=220 unit=lb
